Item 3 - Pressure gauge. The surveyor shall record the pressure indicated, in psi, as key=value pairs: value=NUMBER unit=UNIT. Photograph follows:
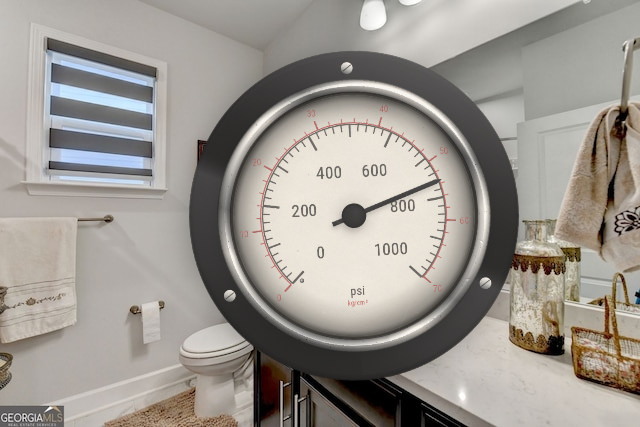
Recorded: value=760 unit=psi
